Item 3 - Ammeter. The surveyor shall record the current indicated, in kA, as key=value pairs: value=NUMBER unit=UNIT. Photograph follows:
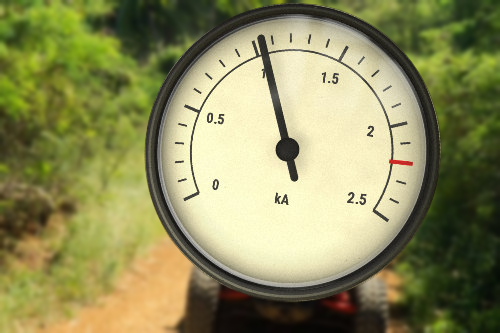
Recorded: value=1.05 unit=kA
